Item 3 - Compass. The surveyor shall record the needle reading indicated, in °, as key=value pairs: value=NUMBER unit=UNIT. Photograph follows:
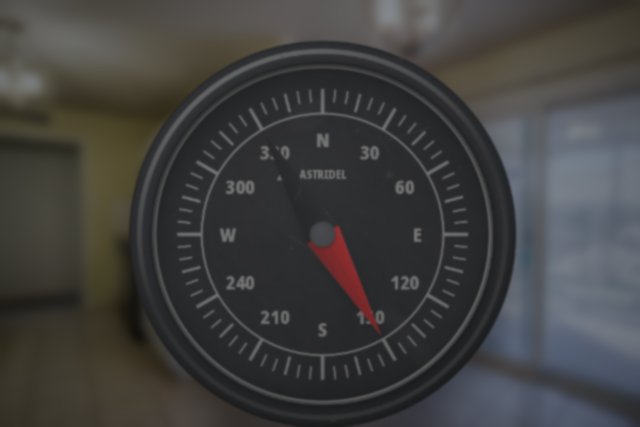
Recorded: value=150 unit=°
